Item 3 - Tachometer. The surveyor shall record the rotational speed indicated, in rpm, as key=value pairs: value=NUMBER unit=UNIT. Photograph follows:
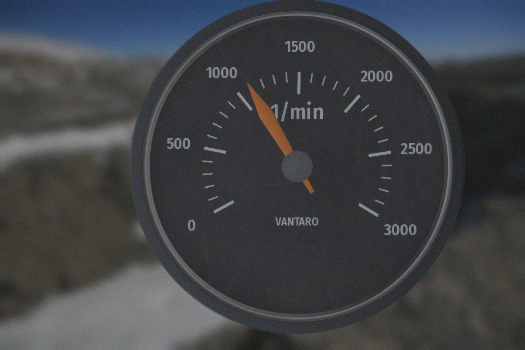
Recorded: value=1100 unit=rpm
